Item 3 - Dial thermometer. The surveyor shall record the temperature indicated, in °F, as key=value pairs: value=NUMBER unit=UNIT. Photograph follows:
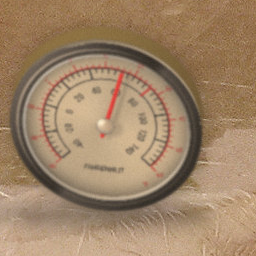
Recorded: value=60 unit=°F
